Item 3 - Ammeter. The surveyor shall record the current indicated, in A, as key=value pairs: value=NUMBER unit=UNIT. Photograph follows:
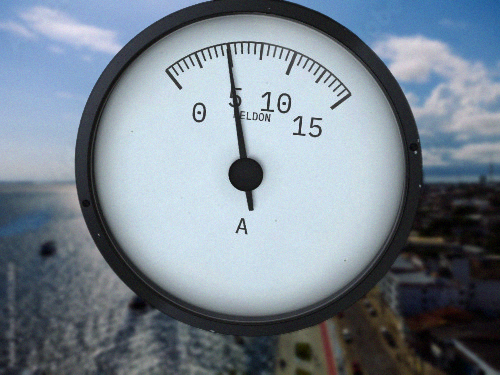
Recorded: value=5 unit=A
